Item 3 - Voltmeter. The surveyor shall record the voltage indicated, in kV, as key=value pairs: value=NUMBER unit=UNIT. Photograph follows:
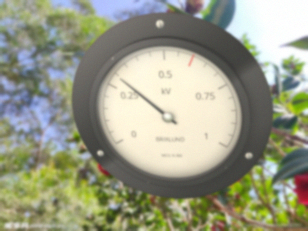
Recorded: value=0.3 unit=kV
